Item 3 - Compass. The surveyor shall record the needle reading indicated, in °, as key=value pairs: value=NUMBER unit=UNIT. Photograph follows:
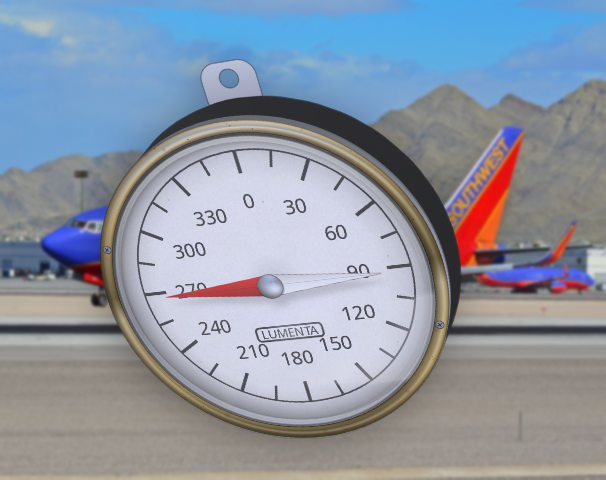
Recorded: value=270 unit=°
